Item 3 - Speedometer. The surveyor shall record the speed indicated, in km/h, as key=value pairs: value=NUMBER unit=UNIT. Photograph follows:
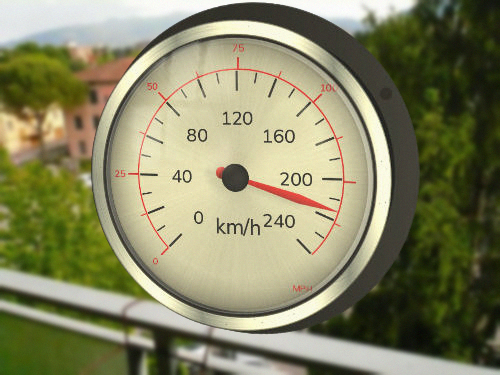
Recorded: value=215 unit=km/h
